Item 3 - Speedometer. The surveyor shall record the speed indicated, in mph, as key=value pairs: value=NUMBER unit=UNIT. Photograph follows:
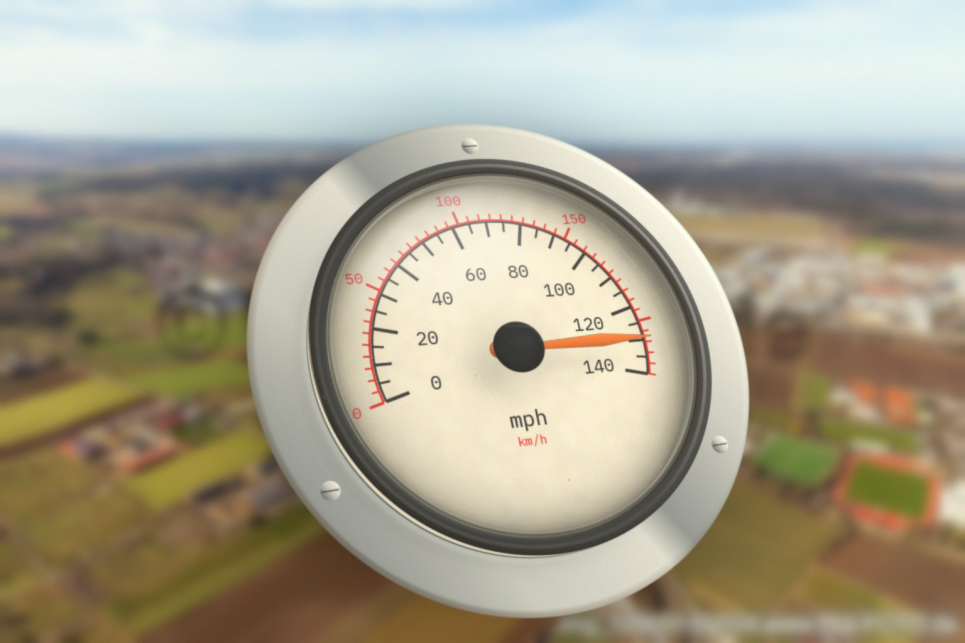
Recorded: value=130 unit=mph
